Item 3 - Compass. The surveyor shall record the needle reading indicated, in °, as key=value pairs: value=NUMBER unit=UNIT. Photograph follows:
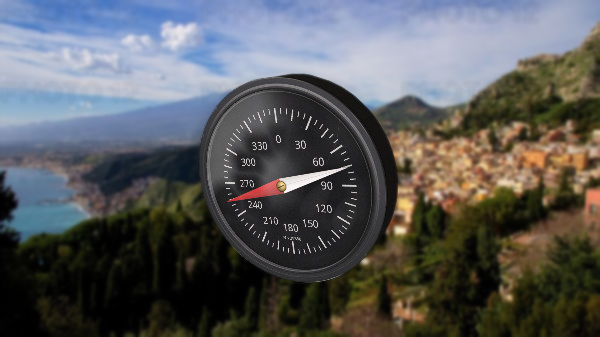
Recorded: value=255 unit=°
